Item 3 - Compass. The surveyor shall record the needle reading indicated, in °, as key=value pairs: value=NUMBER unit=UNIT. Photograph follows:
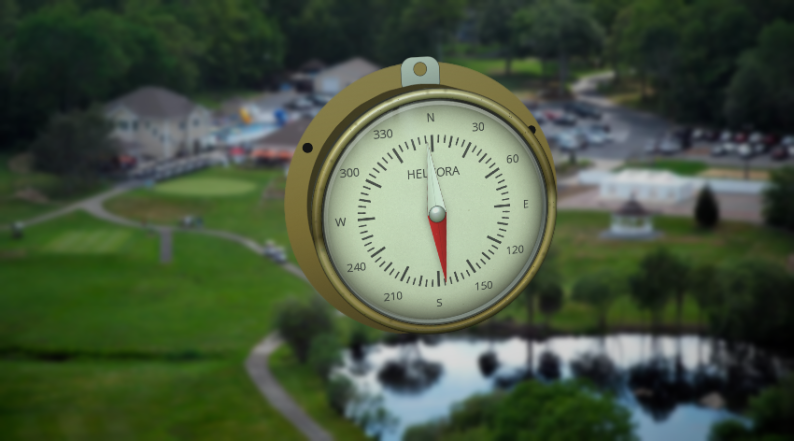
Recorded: value=175 unit=°
